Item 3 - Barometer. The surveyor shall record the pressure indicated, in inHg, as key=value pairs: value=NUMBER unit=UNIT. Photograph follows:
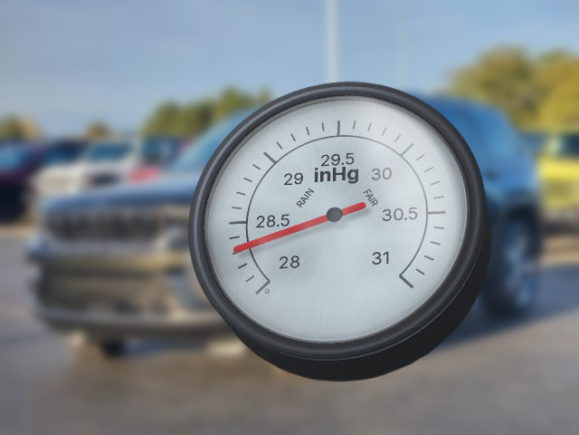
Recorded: value=28.3 unit=inHg
